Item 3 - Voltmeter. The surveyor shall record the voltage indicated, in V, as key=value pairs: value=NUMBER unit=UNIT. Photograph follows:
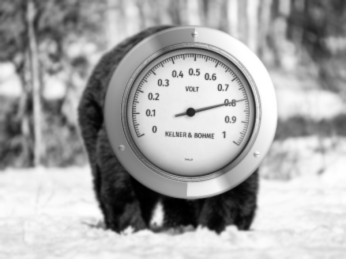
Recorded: value=0.8 unit=V
